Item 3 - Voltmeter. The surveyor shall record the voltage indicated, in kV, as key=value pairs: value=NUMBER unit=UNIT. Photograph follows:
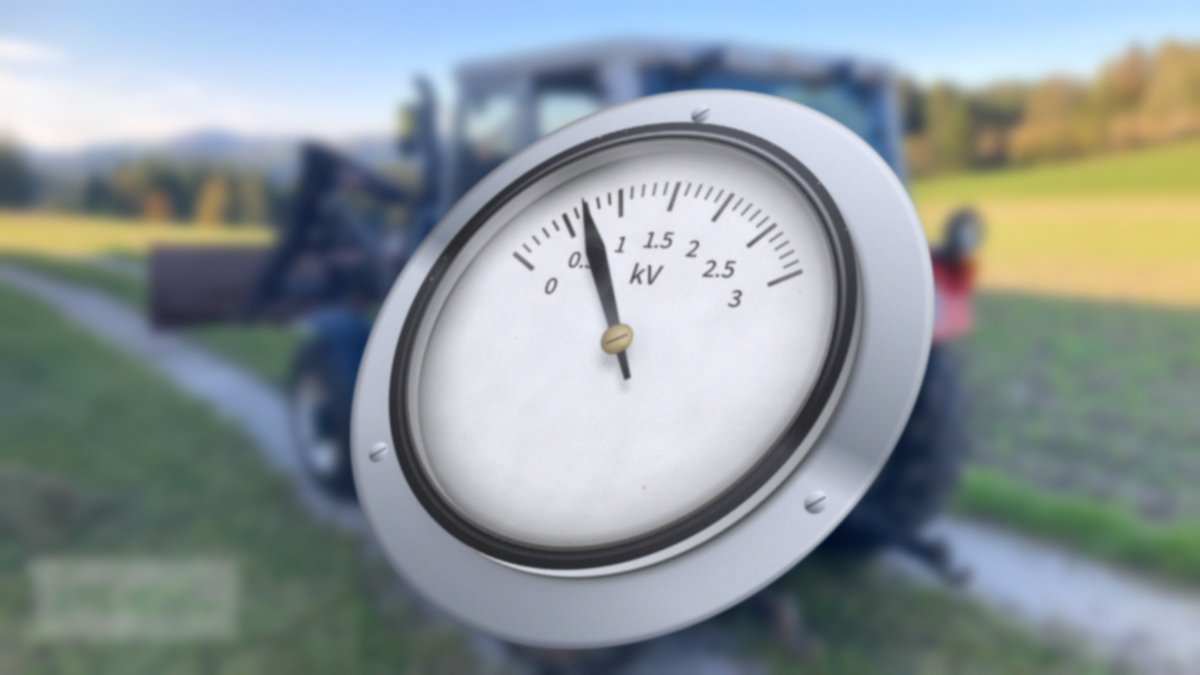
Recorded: value=0.7 unit=kV
